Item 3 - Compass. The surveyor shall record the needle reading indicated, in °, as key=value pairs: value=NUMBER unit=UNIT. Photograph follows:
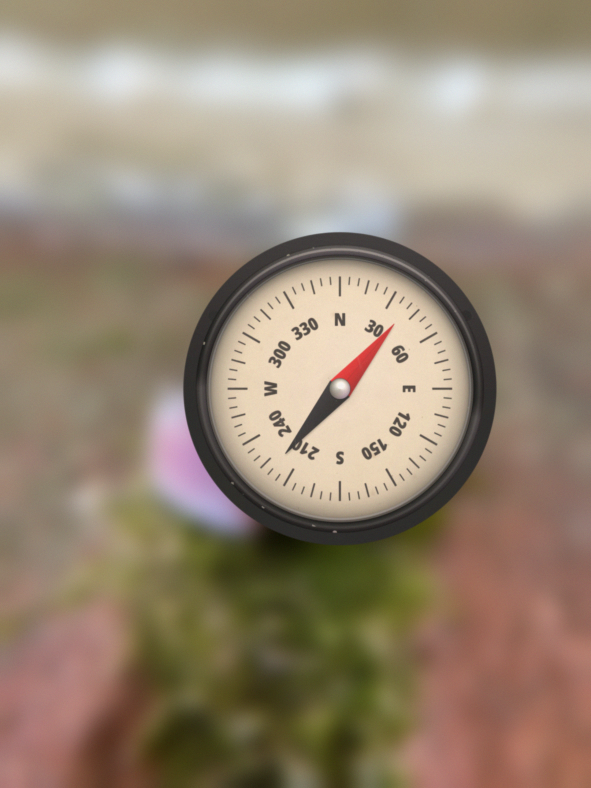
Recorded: value=40 unit=°
